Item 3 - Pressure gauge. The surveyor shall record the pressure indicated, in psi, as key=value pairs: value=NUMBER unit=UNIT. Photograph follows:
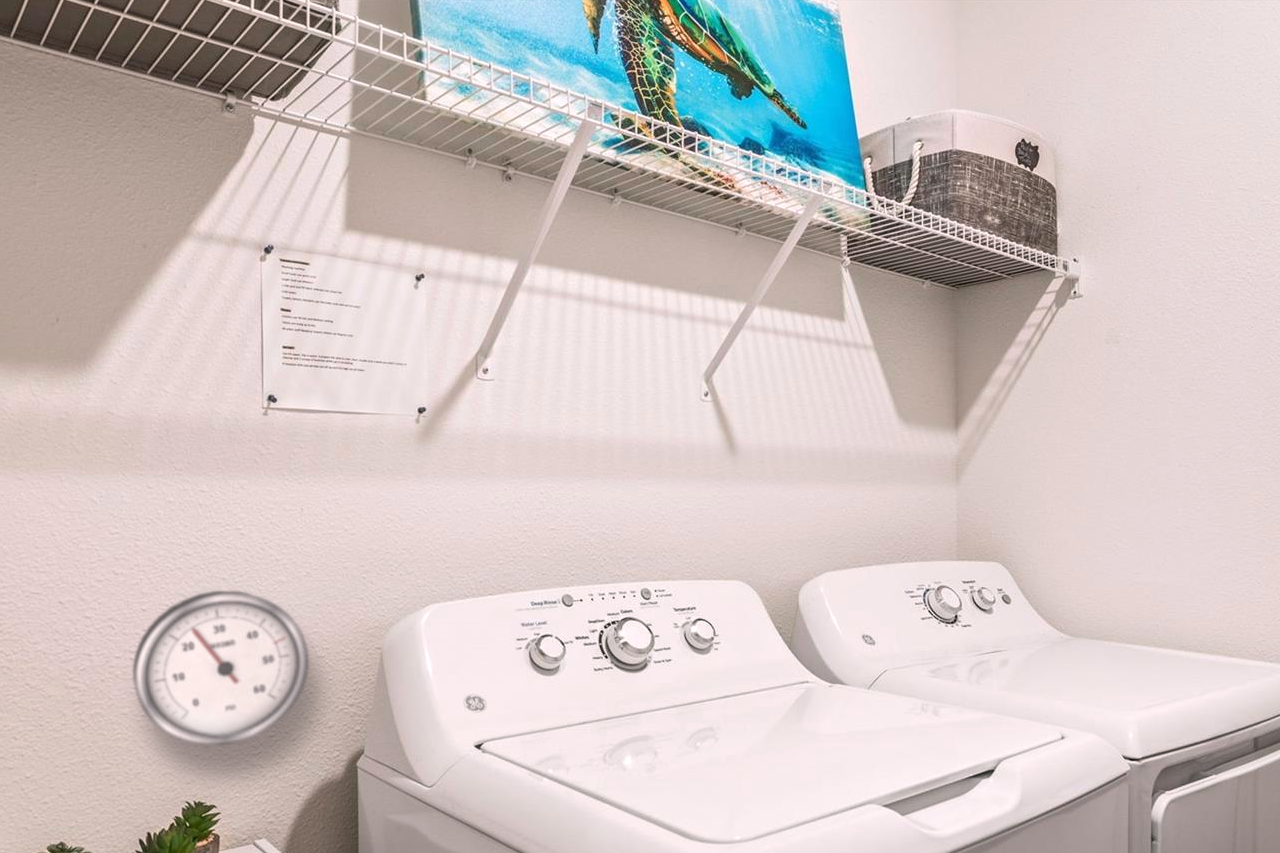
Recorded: value=24 unit=psi
